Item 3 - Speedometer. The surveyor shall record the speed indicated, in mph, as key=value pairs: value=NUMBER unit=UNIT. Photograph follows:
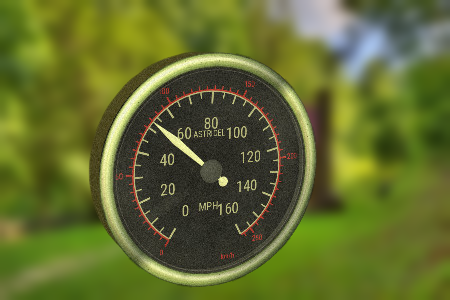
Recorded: value=52.5 unit=mph
